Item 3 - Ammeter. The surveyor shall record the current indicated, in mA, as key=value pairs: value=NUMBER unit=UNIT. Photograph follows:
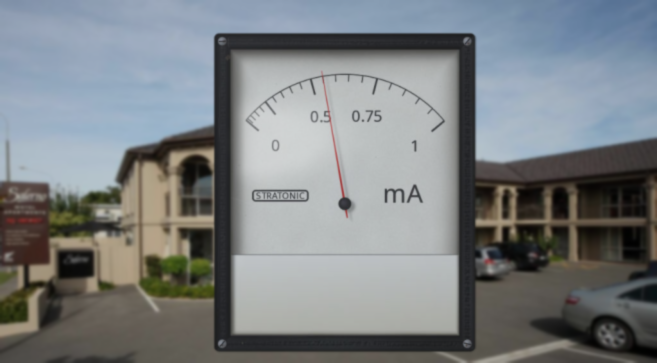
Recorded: value=0.55 unit=mA
